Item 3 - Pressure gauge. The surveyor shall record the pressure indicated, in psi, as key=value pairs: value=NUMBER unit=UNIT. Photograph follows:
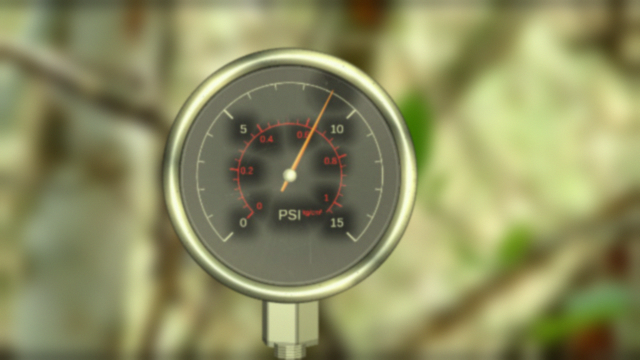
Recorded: value=9 unit=psi
